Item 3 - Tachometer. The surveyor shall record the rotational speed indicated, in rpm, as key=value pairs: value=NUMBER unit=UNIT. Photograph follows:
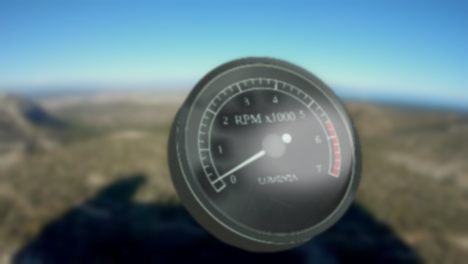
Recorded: value=200 unit=rpm
